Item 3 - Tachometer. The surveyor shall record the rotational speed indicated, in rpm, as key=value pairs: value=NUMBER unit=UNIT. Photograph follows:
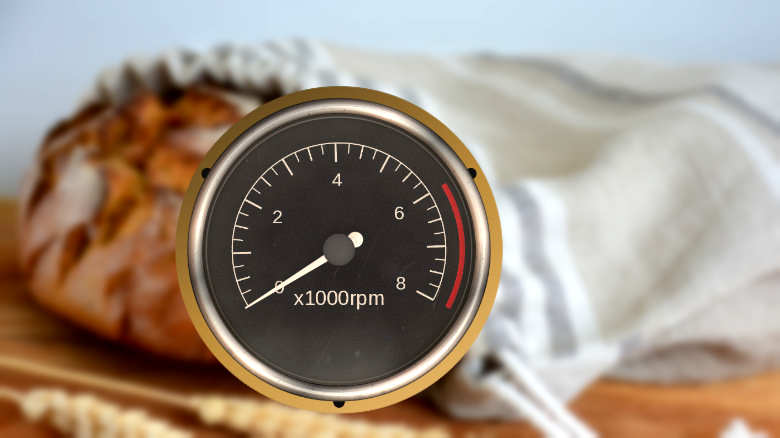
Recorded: value=0 unit=rpm
